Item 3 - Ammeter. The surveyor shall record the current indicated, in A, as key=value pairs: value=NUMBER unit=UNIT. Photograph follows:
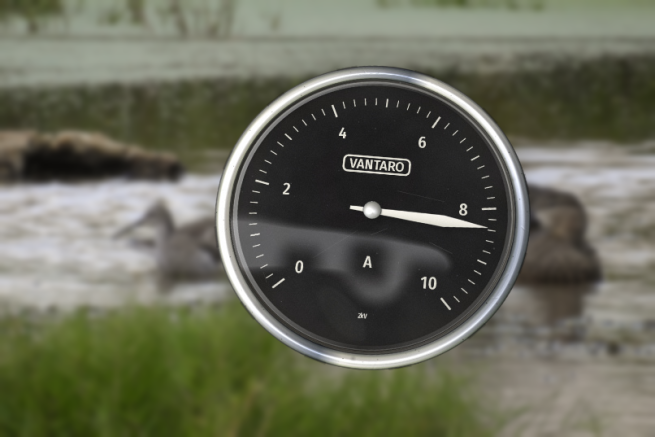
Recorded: value=8.4 unit=A
